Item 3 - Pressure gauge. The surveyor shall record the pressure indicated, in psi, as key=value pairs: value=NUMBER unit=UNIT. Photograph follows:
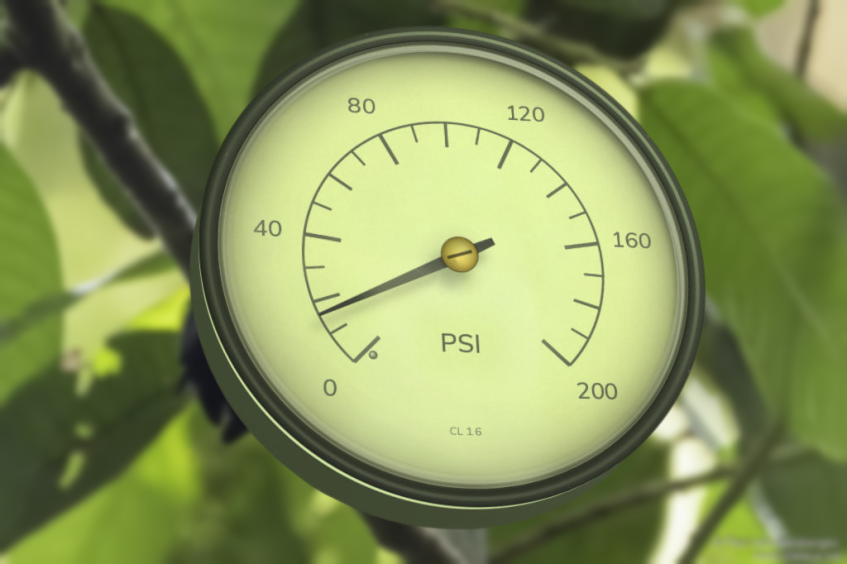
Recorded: value=15 unit=psi
